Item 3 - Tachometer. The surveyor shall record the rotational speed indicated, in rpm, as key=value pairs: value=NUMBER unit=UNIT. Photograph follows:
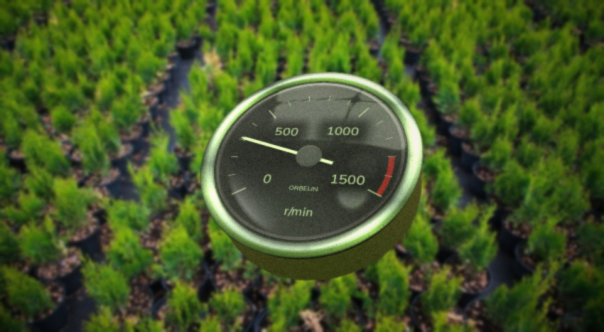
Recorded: value=300 unit=rpm
